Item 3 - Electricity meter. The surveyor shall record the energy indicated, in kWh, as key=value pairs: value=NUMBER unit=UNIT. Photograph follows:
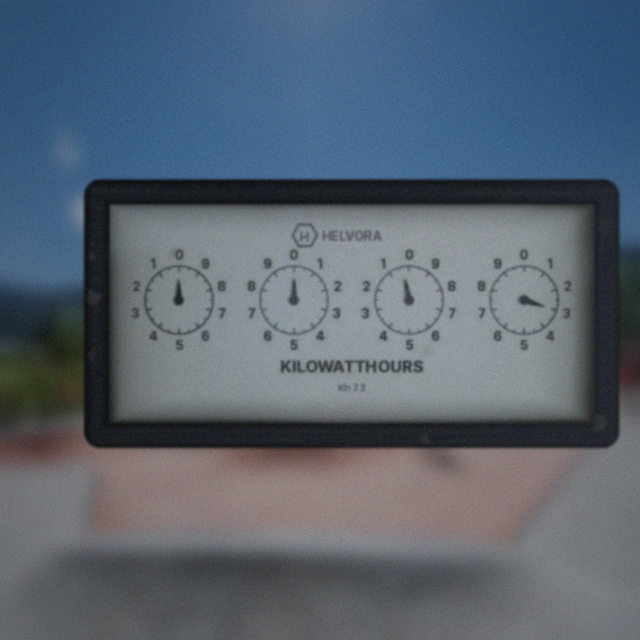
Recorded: value=3 unit=kWh
